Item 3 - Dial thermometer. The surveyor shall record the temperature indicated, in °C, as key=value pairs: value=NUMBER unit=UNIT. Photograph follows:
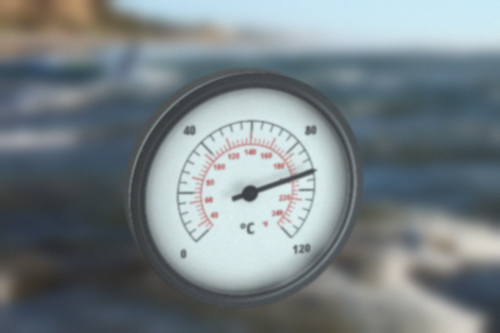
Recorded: value=92 unit=°C
